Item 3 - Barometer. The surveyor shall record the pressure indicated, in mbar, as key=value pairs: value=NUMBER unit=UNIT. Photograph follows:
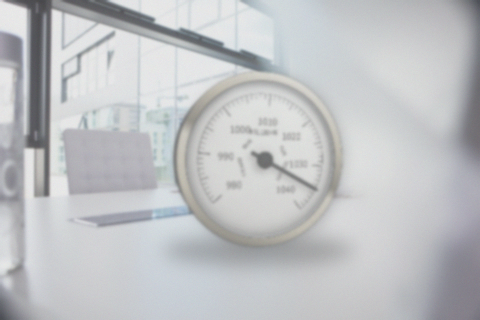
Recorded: value=1035 unit=mbar
